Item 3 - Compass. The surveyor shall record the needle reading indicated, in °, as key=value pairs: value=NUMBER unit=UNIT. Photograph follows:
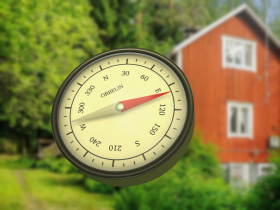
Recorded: value=100 unit=°
